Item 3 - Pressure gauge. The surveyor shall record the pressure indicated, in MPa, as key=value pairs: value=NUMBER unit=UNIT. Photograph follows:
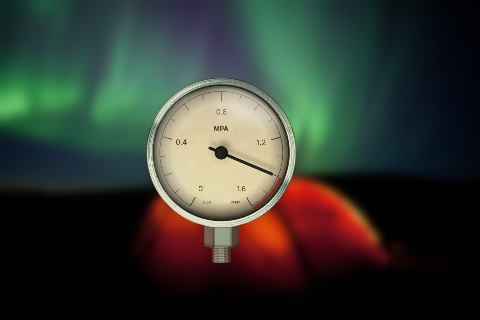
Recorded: value=1.4 unit=MPa
